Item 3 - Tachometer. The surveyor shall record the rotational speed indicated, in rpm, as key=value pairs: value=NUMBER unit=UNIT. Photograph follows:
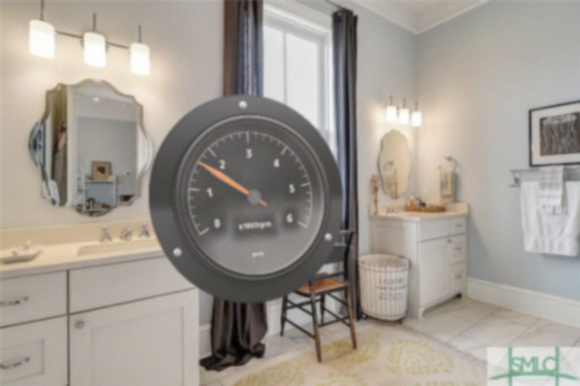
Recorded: value=1600 unit=rpm
